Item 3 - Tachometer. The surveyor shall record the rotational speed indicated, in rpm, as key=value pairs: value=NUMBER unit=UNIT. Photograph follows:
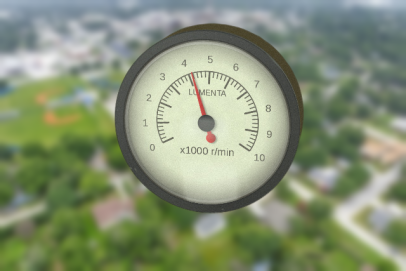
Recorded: value=4200 unit=rpm
